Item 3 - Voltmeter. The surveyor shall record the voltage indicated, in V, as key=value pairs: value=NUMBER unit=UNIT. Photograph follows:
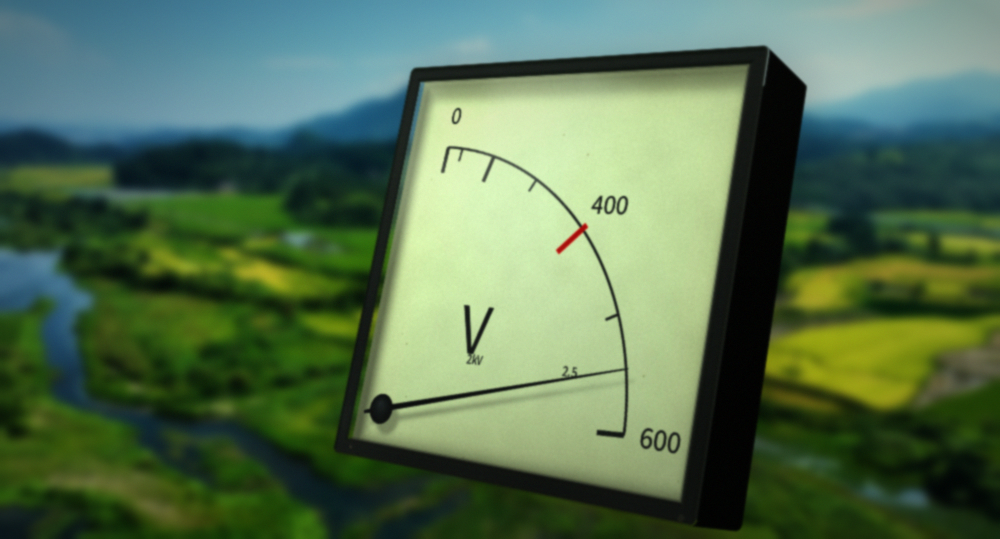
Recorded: value=550 unit=V
